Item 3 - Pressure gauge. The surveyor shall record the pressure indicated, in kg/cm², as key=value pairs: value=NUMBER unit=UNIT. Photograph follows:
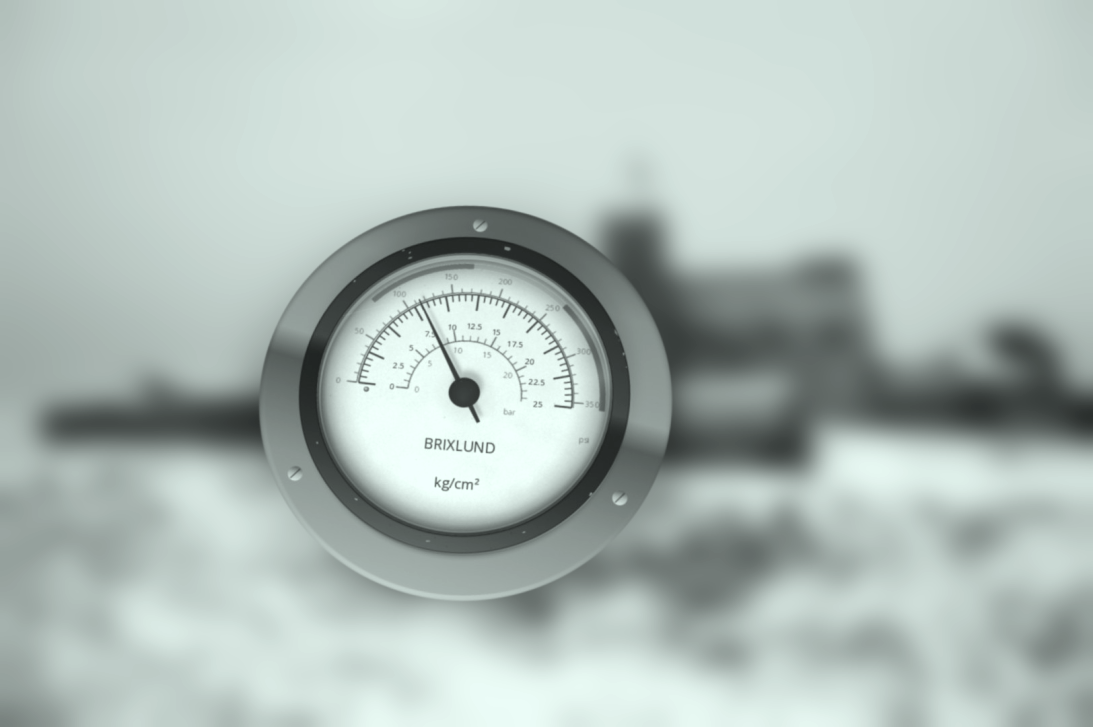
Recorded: value=8 unit=kg/cm²
